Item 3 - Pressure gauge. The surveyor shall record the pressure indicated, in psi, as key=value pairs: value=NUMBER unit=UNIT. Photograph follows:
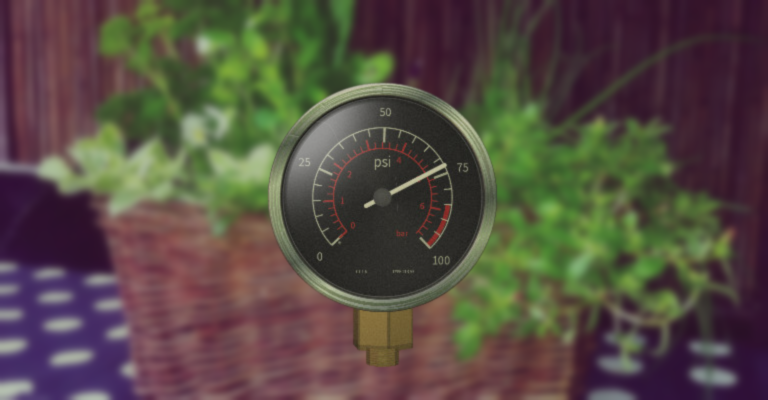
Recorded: value=72.5 unit=psi
